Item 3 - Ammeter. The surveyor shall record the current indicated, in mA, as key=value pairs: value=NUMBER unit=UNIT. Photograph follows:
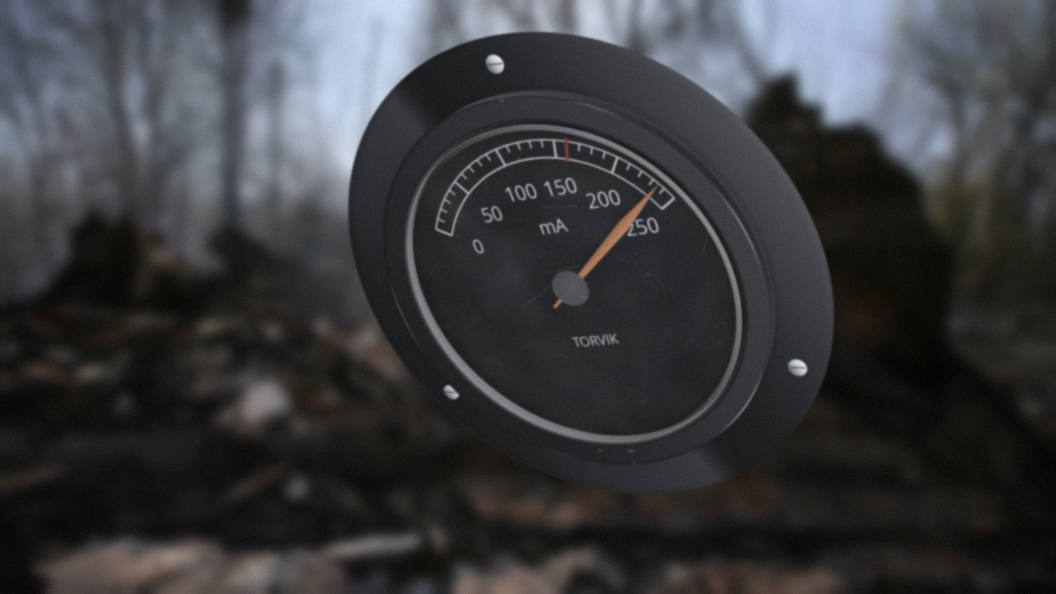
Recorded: value=235 unit=mA
